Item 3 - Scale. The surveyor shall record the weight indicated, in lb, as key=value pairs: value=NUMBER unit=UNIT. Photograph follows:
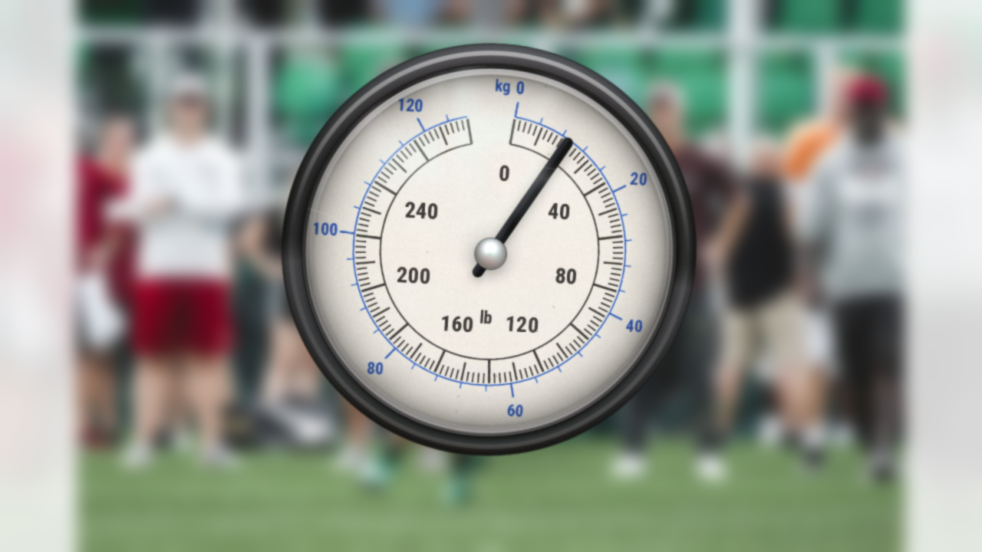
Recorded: value=20 unit=lb
